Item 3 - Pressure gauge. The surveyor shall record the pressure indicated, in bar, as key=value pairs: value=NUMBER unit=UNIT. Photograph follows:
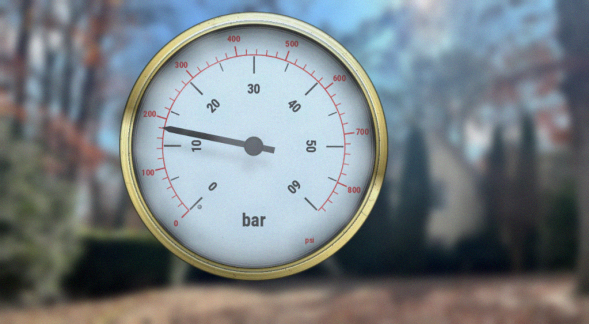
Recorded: value=12.5 unit=bar
